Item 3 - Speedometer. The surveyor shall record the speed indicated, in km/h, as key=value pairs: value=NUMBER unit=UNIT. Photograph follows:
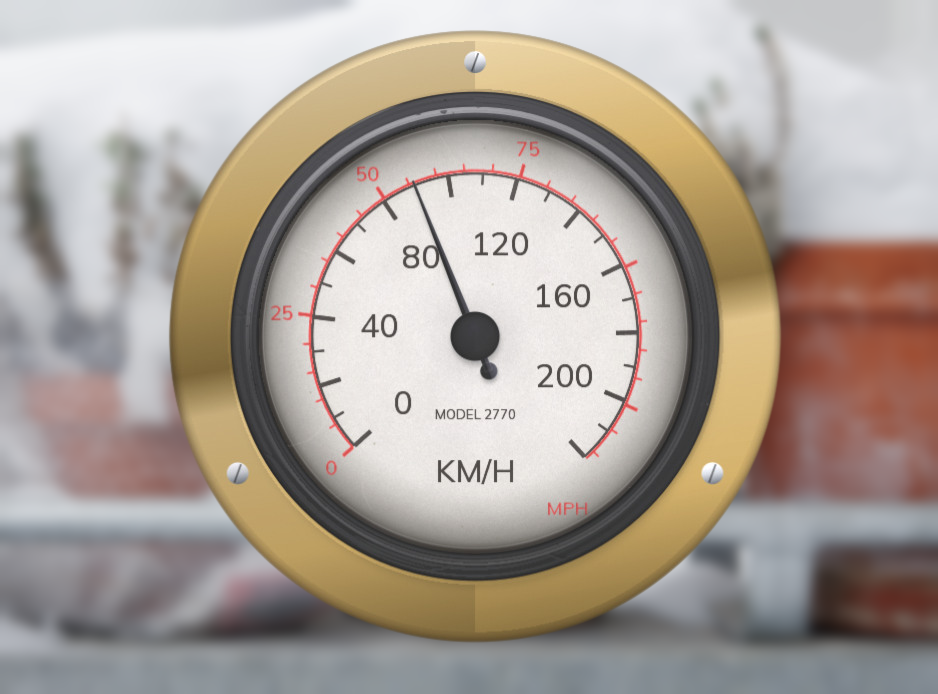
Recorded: value=90 unit=km/h
